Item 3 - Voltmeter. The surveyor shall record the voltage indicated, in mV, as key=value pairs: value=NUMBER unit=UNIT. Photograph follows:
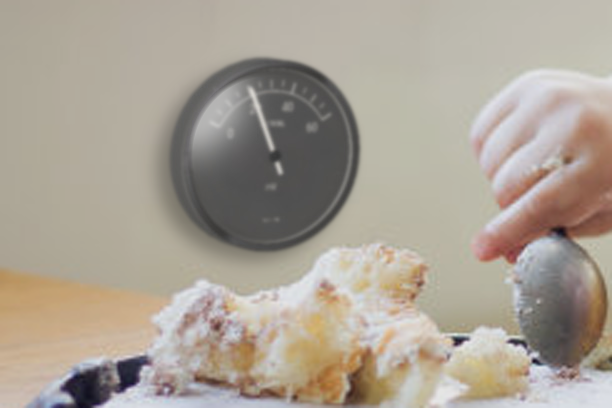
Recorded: value=20 unit=mV
